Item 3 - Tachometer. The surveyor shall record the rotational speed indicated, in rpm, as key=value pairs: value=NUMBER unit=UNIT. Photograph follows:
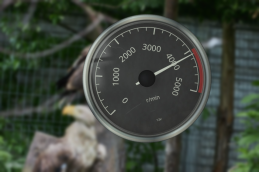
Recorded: value=4100 unit=rpm
